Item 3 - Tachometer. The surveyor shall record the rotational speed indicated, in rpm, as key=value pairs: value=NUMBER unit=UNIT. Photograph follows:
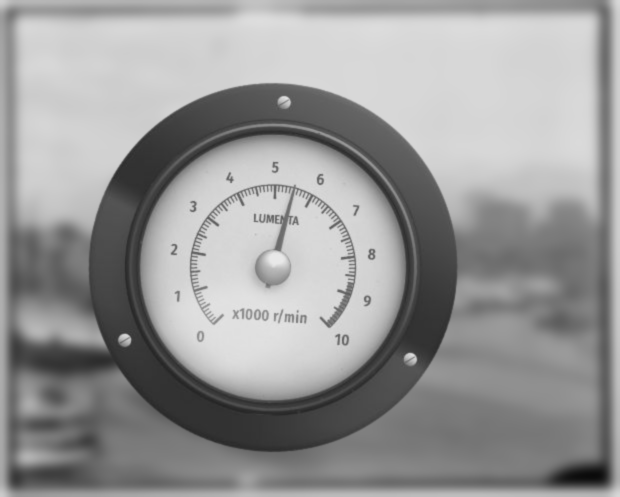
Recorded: value=5500 unit=rpm
